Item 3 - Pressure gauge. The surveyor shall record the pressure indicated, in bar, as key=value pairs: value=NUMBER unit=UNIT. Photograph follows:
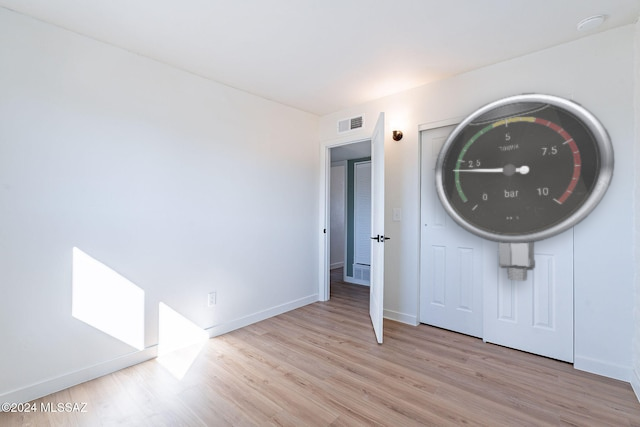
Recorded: value=2 unit=bar
